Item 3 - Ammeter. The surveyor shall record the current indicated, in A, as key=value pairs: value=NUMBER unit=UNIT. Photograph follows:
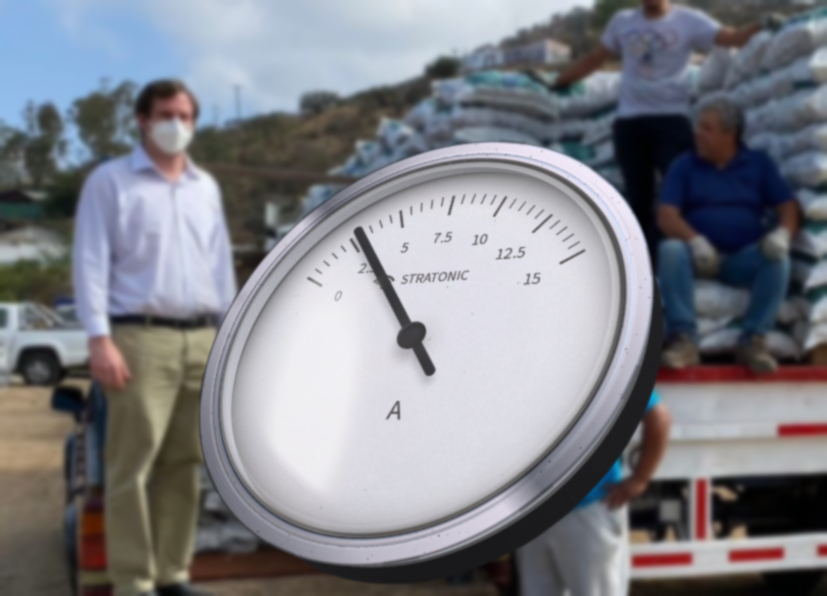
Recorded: value=3 unit=A
